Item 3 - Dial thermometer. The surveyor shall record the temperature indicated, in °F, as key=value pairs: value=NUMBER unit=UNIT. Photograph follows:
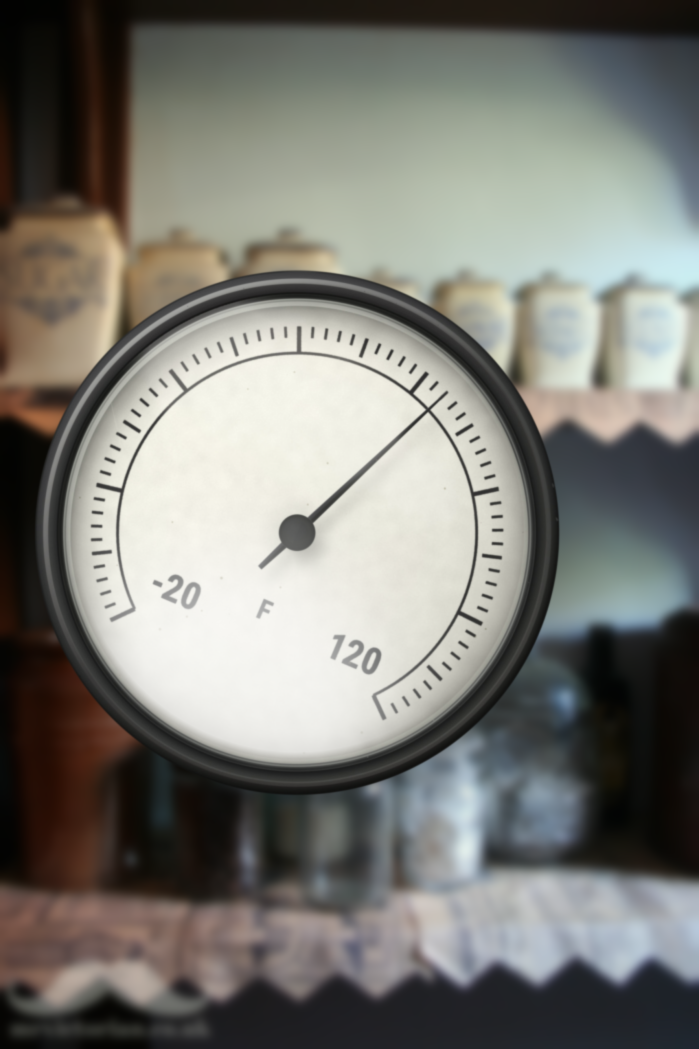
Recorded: value=64 unit=°F
